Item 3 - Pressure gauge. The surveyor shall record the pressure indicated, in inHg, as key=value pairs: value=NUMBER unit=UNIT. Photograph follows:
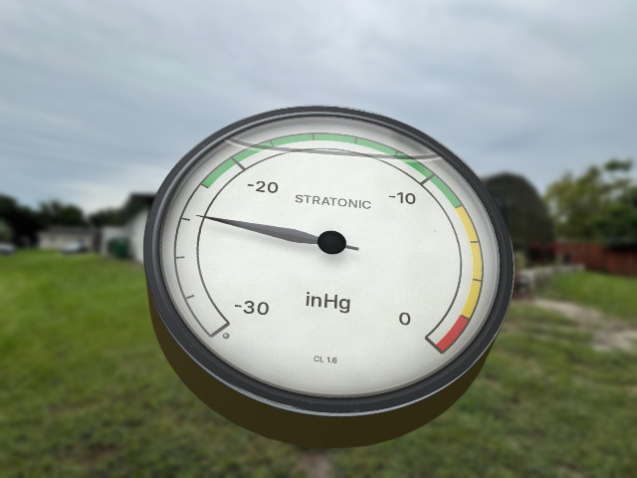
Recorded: value=-24 unit=inHg
